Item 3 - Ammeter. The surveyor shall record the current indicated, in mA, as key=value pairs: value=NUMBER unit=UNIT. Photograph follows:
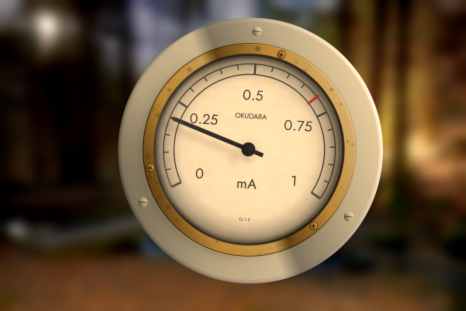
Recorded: value=0.2 unit=mA
